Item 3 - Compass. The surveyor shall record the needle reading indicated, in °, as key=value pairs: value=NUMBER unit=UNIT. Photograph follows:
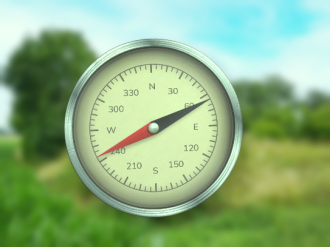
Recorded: value=245 unit=°
